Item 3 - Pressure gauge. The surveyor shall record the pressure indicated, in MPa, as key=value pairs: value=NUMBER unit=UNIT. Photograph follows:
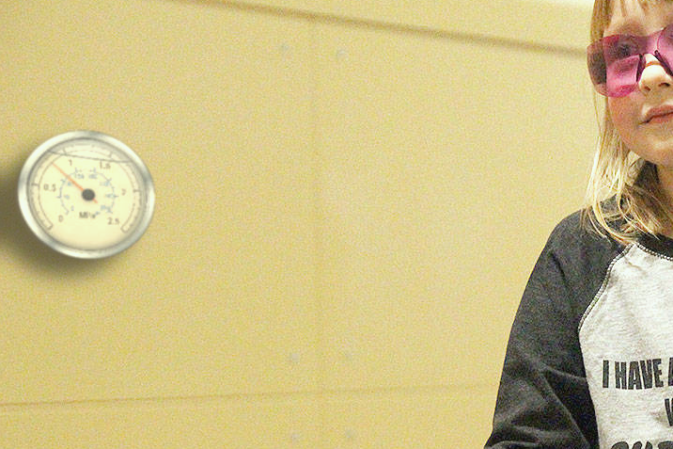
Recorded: value=0.8 unit=MPa
